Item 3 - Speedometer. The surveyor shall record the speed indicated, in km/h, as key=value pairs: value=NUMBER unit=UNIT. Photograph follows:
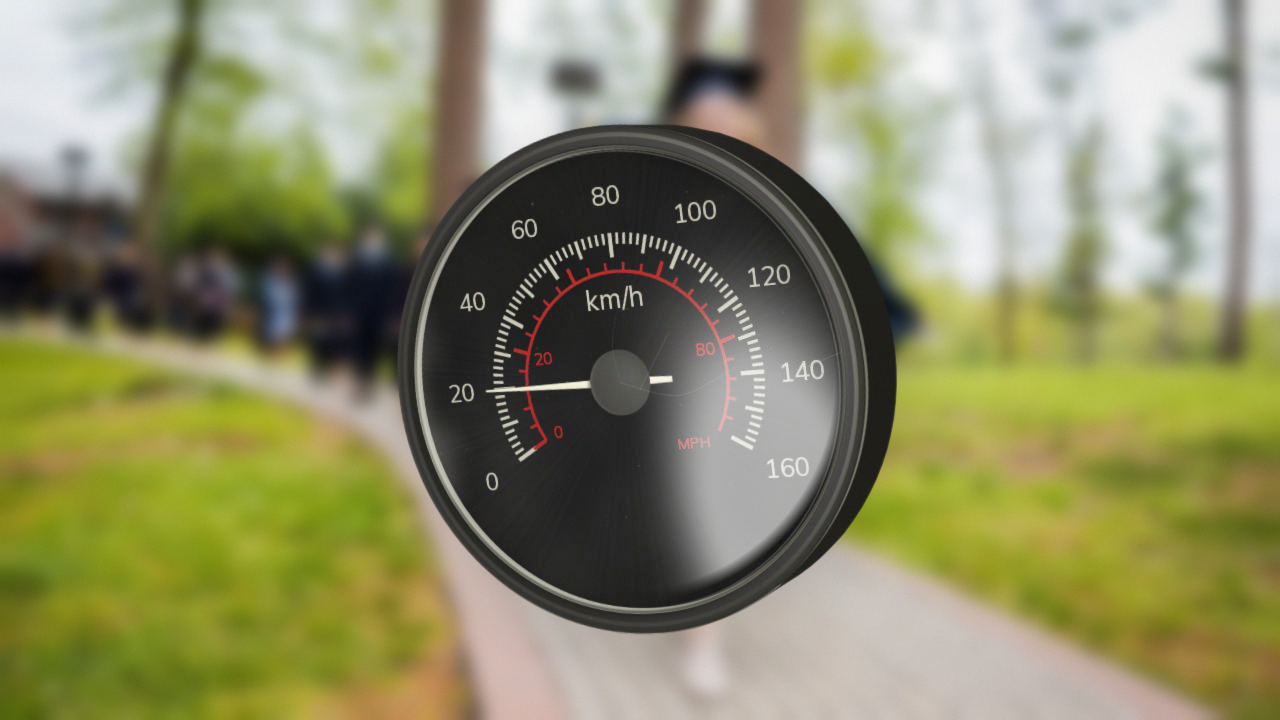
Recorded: value=20 unit=km/h
